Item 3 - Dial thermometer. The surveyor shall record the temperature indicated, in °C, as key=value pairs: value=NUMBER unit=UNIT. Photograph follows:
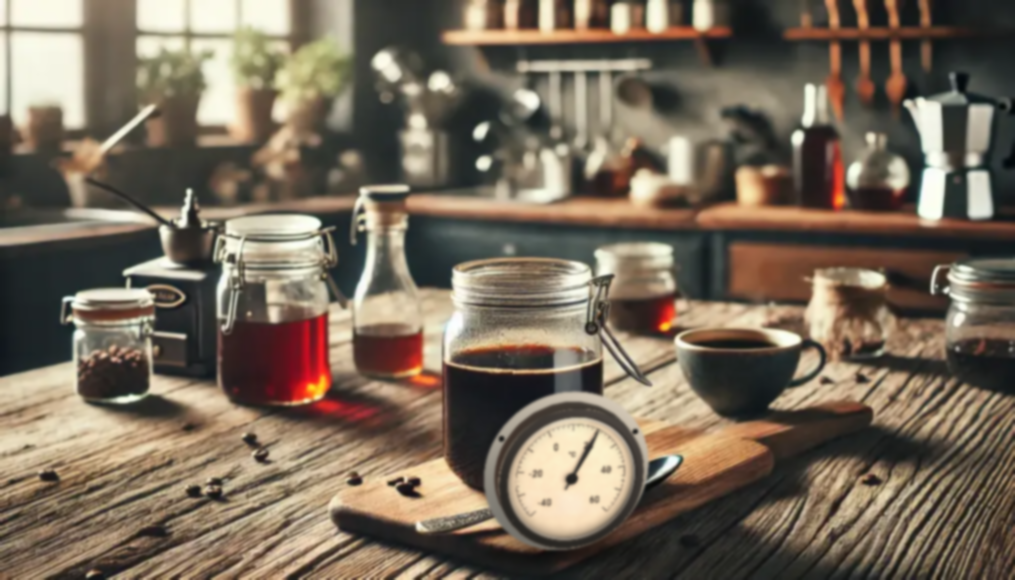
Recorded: value=20 unit=°C
